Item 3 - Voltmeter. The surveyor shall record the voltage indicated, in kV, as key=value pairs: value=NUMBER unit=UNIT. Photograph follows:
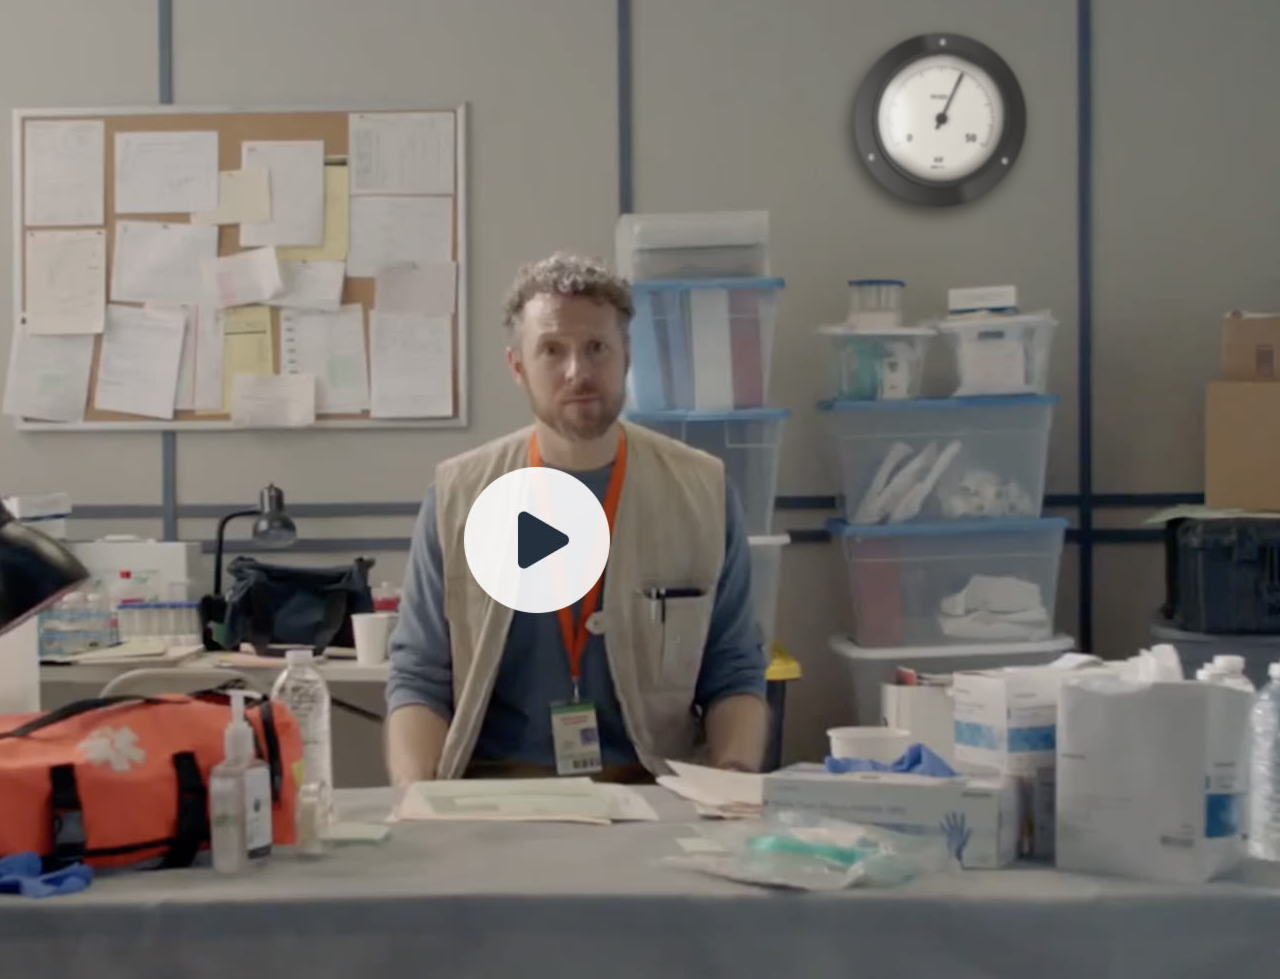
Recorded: value=30 unit=kV
